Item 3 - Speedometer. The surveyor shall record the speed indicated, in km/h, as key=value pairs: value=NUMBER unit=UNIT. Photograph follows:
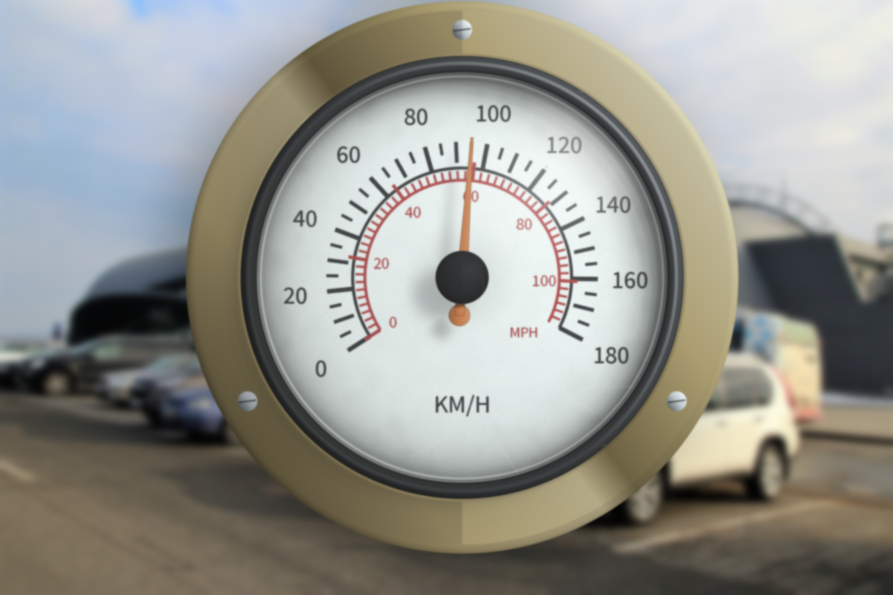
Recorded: value=95 unit=km/h
